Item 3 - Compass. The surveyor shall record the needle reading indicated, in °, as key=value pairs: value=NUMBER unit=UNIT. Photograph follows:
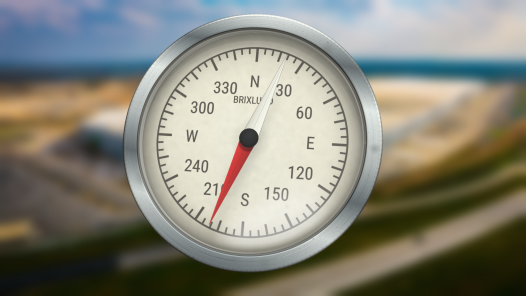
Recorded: value=200 unit=°
